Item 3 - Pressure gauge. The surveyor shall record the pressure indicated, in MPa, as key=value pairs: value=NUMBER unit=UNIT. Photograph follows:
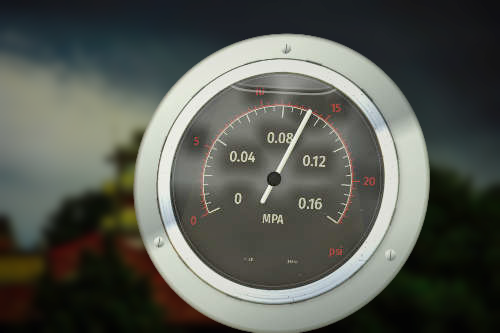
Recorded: value=0.095 unit=MPa
